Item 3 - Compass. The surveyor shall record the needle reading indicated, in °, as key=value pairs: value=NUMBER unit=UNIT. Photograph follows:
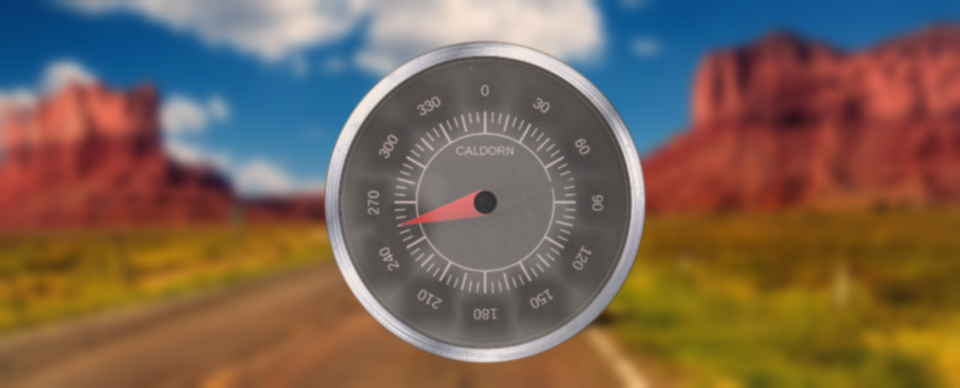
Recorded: value=255 unit=°
